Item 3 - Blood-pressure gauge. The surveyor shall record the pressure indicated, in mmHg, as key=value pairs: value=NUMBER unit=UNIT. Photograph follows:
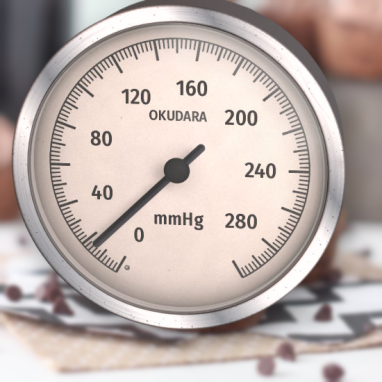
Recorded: value=16 unit=mmHg
